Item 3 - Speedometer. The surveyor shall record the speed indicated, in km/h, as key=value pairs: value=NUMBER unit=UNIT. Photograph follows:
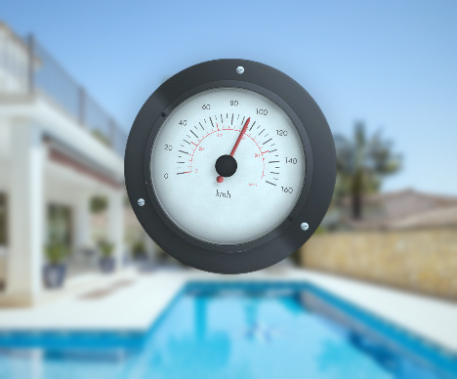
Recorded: value=95 unit=km/h
